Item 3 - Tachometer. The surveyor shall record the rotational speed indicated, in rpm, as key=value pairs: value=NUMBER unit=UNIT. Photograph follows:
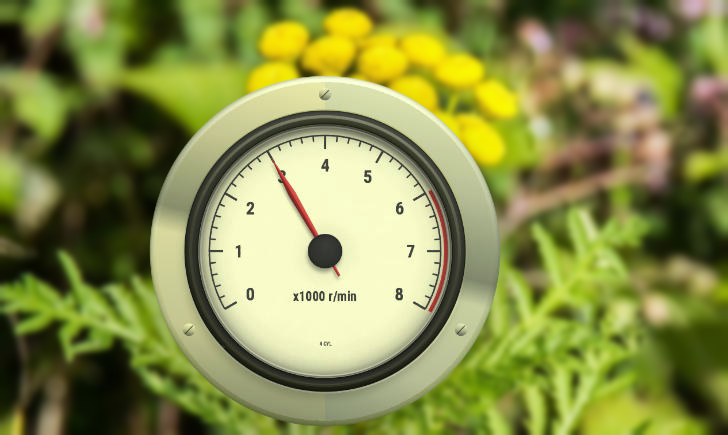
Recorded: value=3000 unit=rpm
